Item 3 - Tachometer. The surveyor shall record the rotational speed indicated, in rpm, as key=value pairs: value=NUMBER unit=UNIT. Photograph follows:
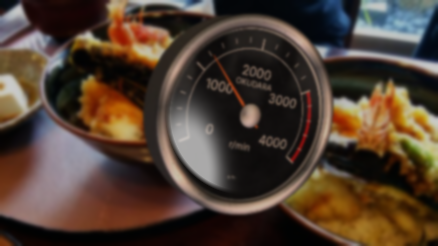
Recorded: value=1200 unit=rpm
